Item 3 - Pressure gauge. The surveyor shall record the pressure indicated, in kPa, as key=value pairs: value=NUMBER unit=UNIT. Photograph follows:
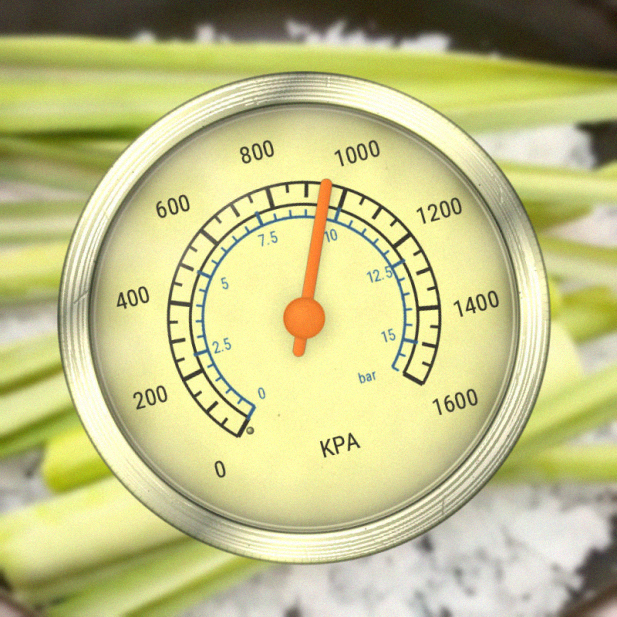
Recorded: value=950 unit=kPa
